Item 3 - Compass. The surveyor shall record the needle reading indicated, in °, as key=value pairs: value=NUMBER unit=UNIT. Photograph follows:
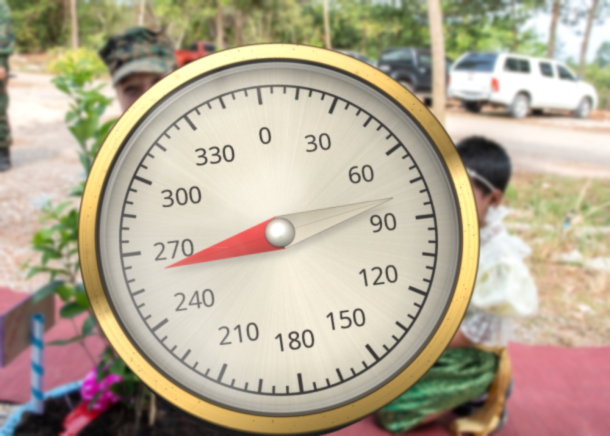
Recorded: value=260 unit=°
